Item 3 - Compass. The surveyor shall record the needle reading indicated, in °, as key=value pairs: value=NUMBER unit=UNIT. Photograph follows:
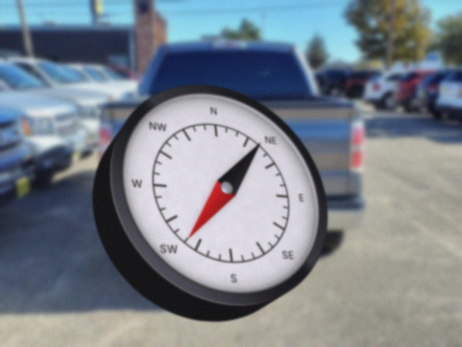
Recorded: value=220 unit=°
